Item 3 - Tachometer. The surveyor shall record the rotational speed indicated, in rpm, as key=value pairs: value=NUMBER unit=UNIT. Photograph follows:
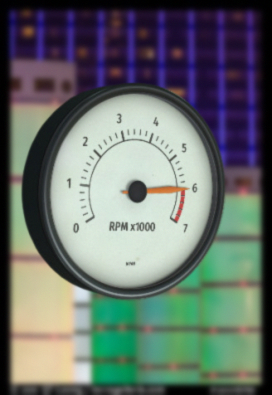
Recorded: value=6000 unit=rpm
